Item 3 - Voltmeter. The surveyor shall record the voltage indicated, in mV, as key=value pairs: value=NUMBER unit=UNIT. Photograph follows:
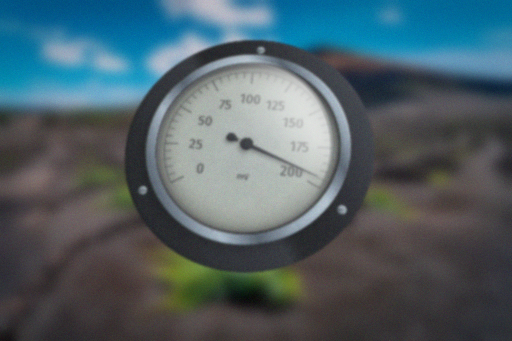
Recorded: value=195 unit=mV
